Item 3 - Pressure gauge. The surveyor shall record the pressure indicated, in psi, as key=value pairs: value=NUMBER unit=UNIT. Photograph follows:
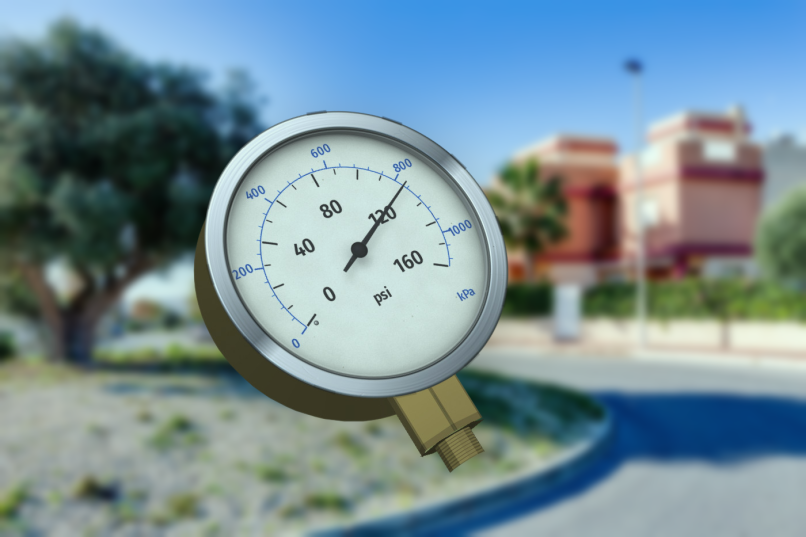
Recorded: value=120 unit=psi
